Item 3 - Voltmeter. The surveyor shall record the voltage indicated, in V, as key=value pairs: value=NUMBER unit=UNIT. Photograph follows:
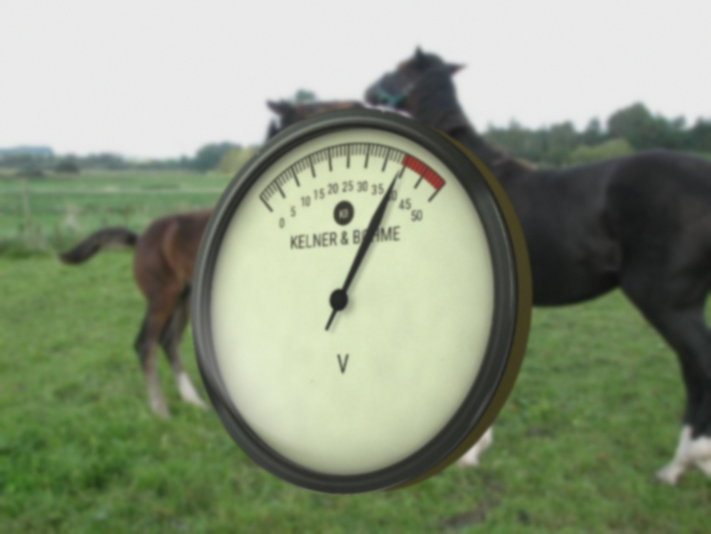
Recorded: value=40 unit=V
